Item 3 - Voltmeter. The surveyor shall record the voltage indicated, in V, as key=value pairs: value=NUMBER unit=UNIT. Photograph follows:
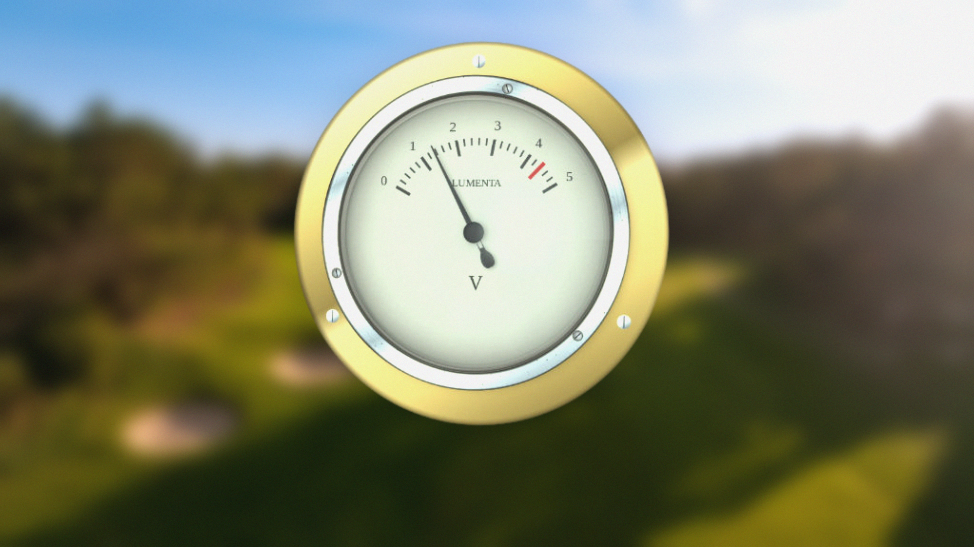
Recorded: value=1.4 unit=V
